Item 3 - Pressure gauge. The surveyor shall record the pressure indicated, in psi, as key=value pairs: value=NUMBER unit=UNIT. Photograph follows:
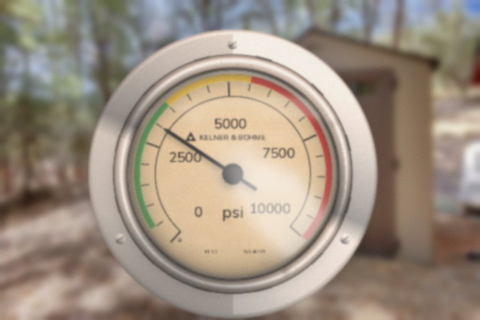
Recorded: value=3000 unit=psi
